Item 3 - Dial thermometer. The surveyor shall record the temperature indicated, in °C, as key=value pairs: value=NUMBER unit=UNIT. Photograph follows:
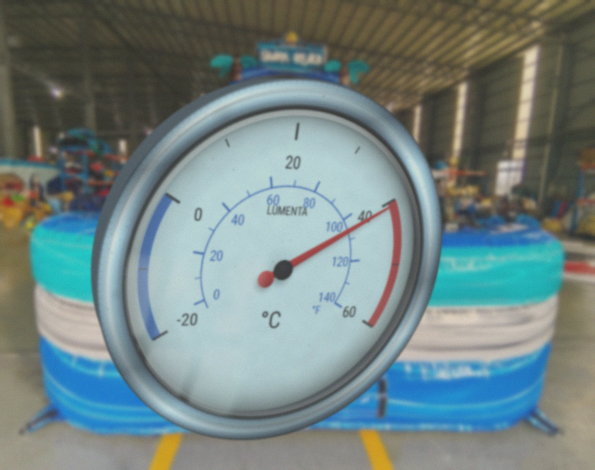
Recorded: value=40 unit=°C
